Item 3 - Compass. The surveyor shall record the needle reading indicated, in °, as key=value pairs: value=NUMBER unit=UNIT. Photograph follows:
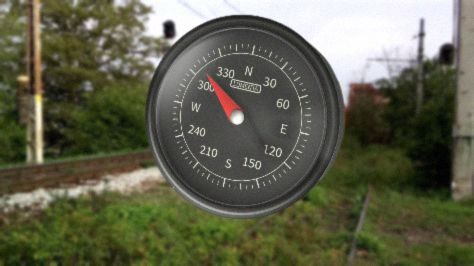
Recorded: value=310 unit=°
